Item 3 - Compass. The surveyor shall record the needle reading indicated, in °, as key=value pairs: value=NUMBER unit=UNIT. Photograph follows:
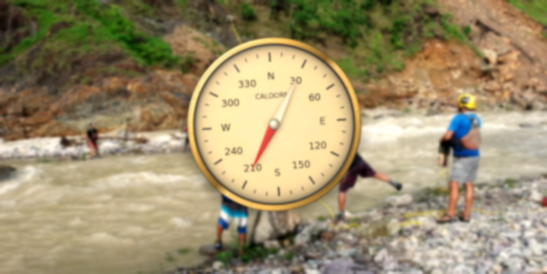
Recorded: value=210 unit=°
